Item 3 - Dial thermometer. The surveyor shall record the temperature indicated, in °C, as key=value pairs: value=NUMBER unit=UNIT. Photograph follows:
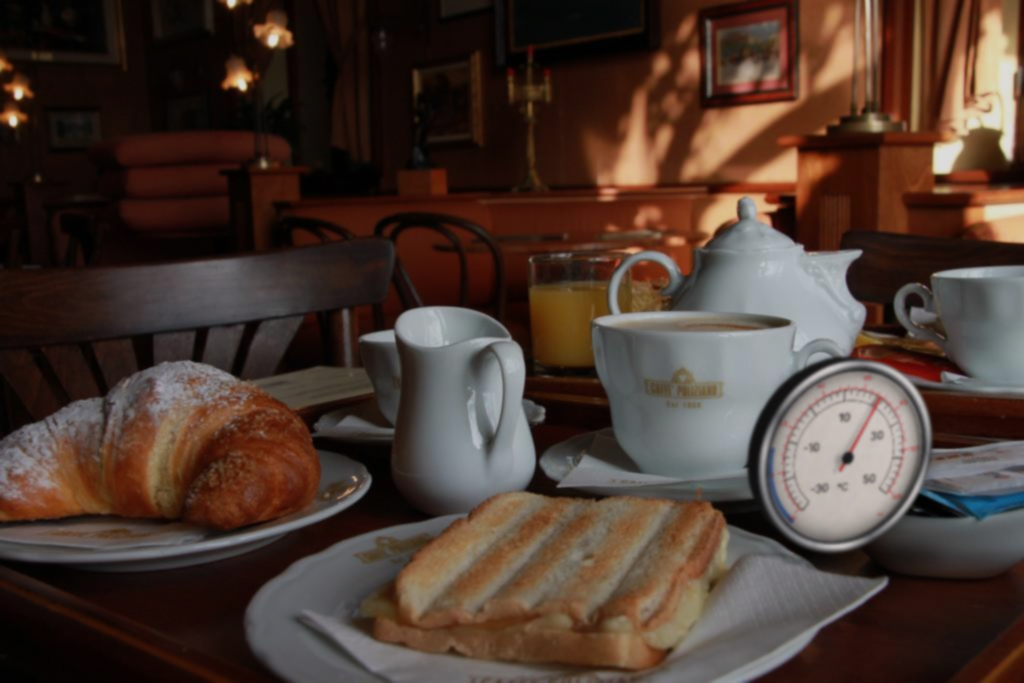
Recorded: value=20 unit=°C
